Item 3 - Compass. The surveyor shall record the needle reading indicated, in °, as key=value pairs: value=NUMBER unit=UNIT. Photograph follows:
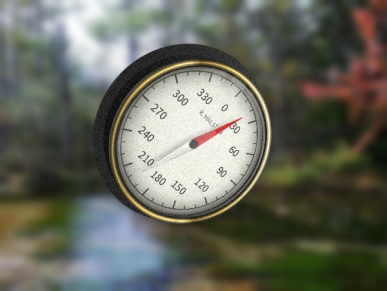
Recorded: value=20 unit=°
